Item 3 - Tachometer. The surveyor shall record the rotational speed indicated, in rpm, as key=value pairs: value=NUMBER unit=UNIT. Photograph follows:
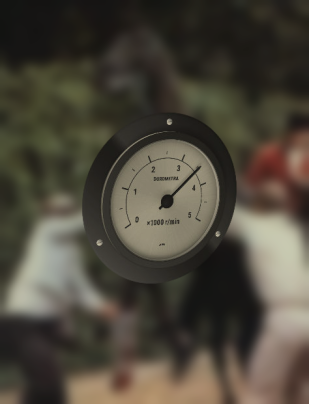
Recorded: value=3500 unit=rpm
